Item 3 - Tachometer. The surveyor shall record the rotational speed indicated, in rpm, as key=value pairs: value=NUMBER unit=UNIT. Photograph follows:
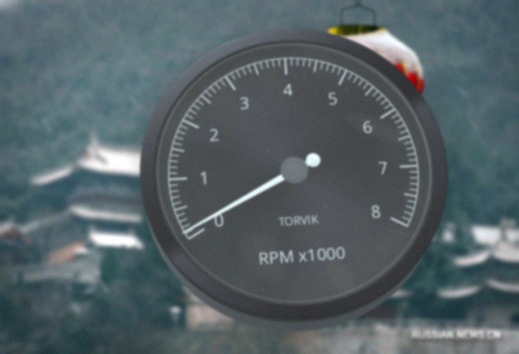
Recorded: value=100 unit=rpm
